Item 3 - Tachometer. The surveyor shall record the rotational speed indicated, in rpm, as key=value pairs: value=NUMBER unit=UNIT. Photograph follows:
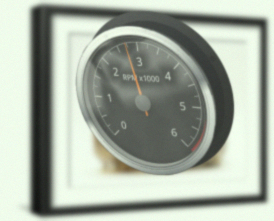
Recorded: value=2750 unit=rpm
